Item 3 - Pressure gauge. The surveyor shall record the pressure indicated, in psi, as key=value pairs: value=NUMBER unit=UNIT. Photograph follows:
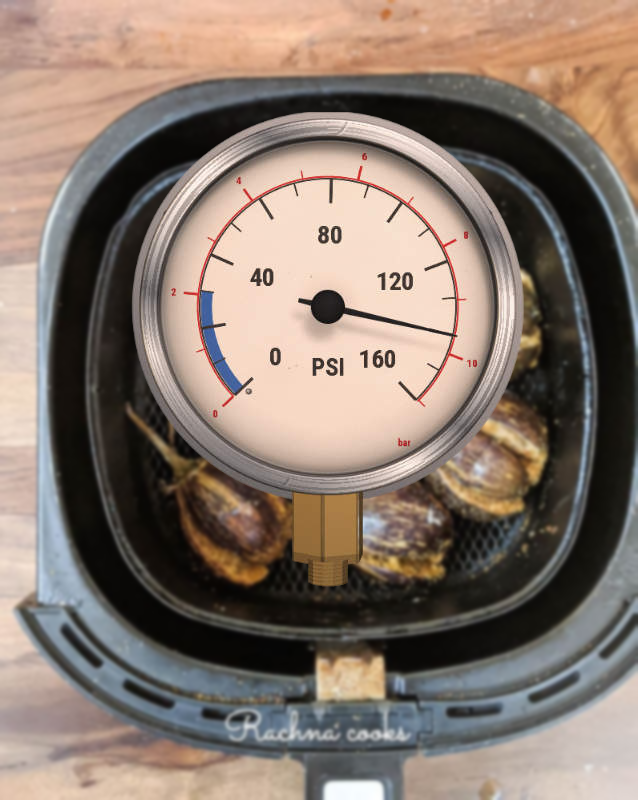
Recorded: value=140 unit=psi
